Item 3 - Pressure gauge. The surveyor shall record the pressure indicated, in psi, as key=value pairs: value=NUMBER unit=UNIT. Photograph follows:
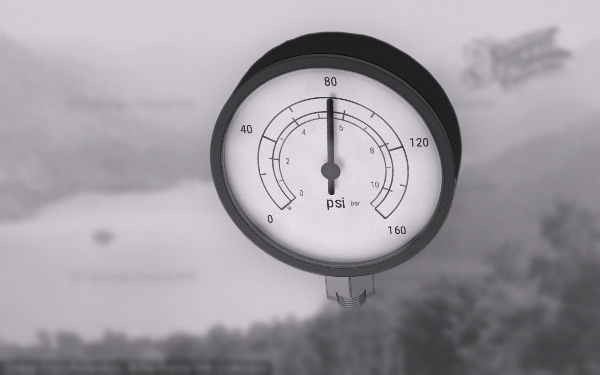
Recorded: value=80 unit=psi
